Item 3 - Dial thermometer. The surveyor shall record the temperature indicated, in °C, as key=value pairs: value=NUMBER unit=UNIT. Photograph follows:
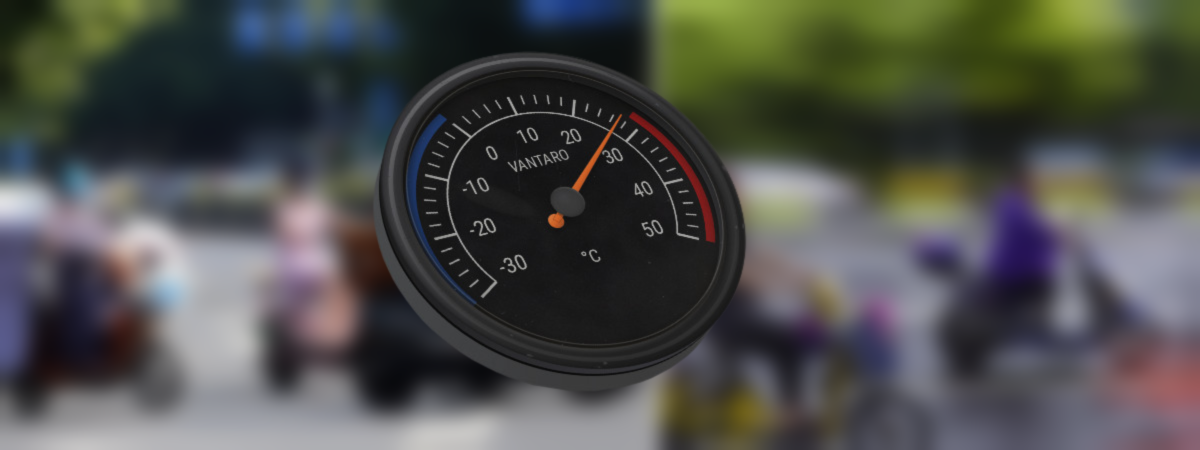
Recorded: value=27 unit=°C
